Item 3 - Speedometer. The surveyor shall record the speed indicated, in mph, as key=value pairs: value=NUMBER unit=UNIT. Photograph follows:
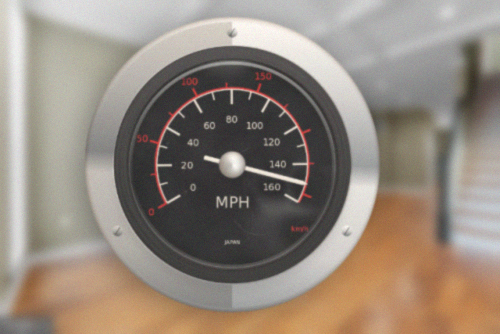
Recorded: value=150 unit=mph
